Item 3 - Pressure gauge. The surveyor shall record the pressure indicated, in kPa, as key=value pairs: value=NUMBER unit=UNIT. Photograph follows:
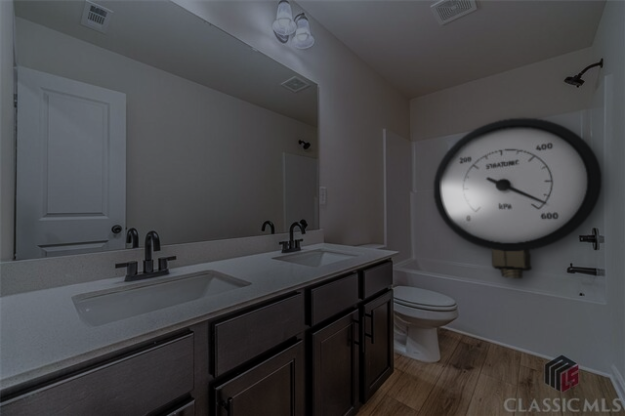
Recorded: value=575 unit=kPa
